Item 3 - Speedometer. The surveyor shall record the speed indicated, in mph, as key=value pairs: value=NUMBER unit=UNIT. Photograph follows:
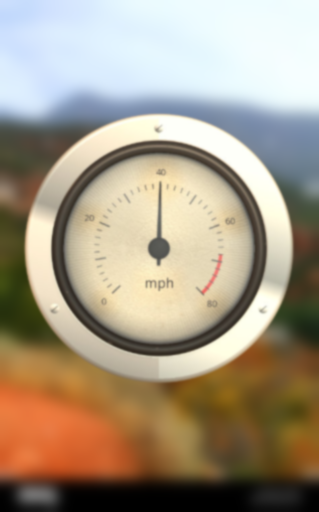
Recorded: value=40 unit=mph
